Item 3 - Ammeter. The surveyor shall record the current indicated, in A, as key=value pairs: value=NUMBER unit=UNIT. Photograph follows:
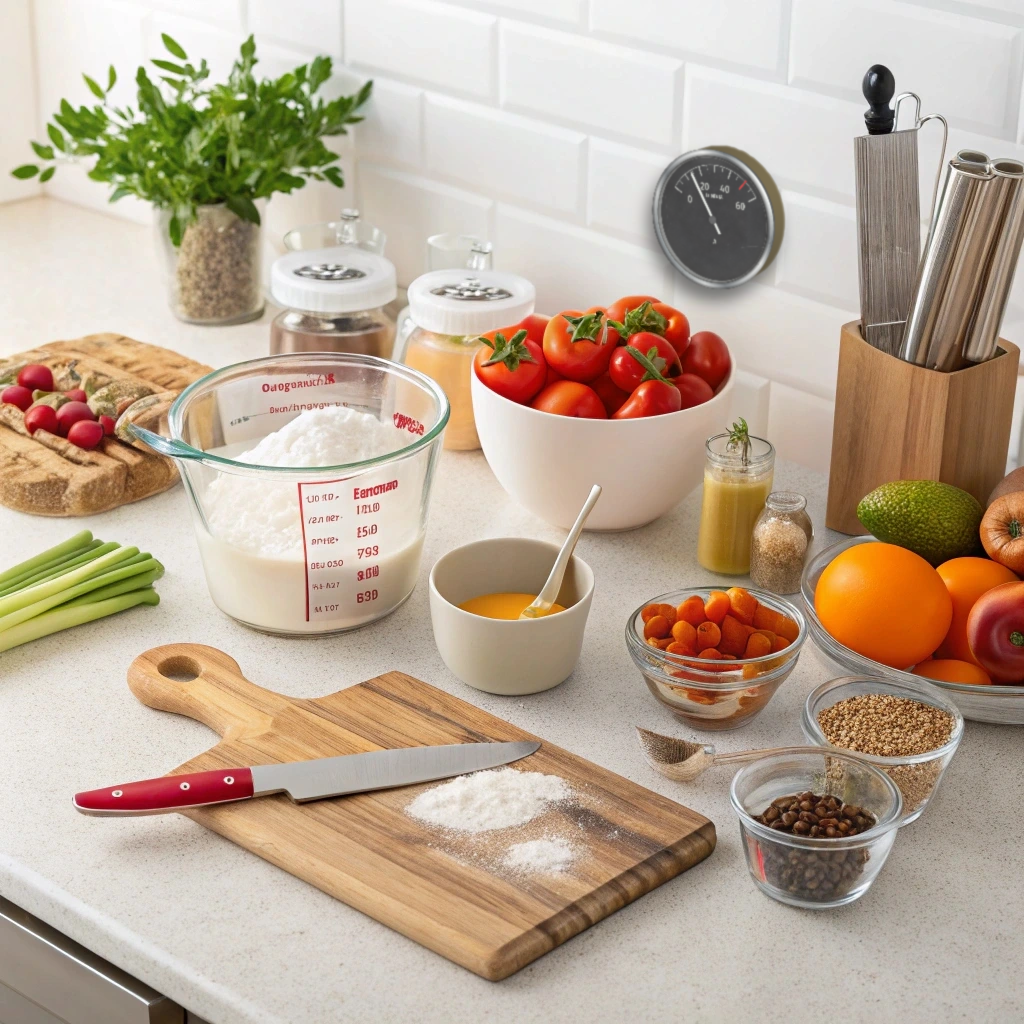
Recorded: value=15 unit=A
